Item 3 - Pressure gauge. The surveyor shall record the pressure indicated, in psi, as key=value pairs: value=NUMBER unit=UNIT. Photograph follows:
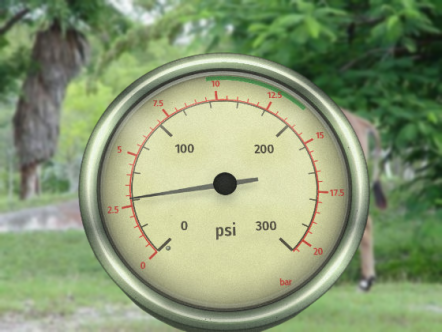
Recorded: value=40 unit=psi
